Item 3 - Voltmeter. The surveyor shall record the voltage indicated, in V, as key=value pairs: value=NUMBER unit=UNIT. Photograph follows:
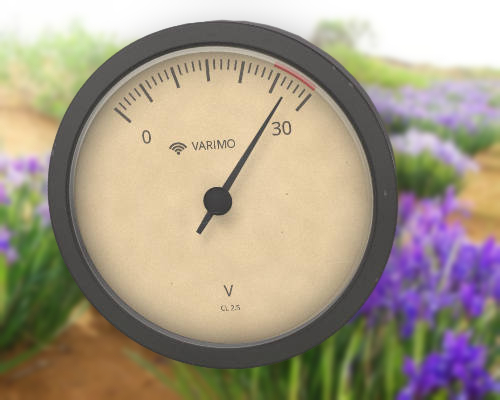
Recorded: value=27 unit=V
